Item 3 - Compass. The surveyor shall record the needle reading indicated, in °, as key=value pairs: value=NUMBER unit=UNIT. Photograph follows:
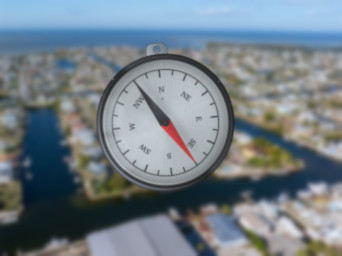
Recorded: value=150 unit=°
